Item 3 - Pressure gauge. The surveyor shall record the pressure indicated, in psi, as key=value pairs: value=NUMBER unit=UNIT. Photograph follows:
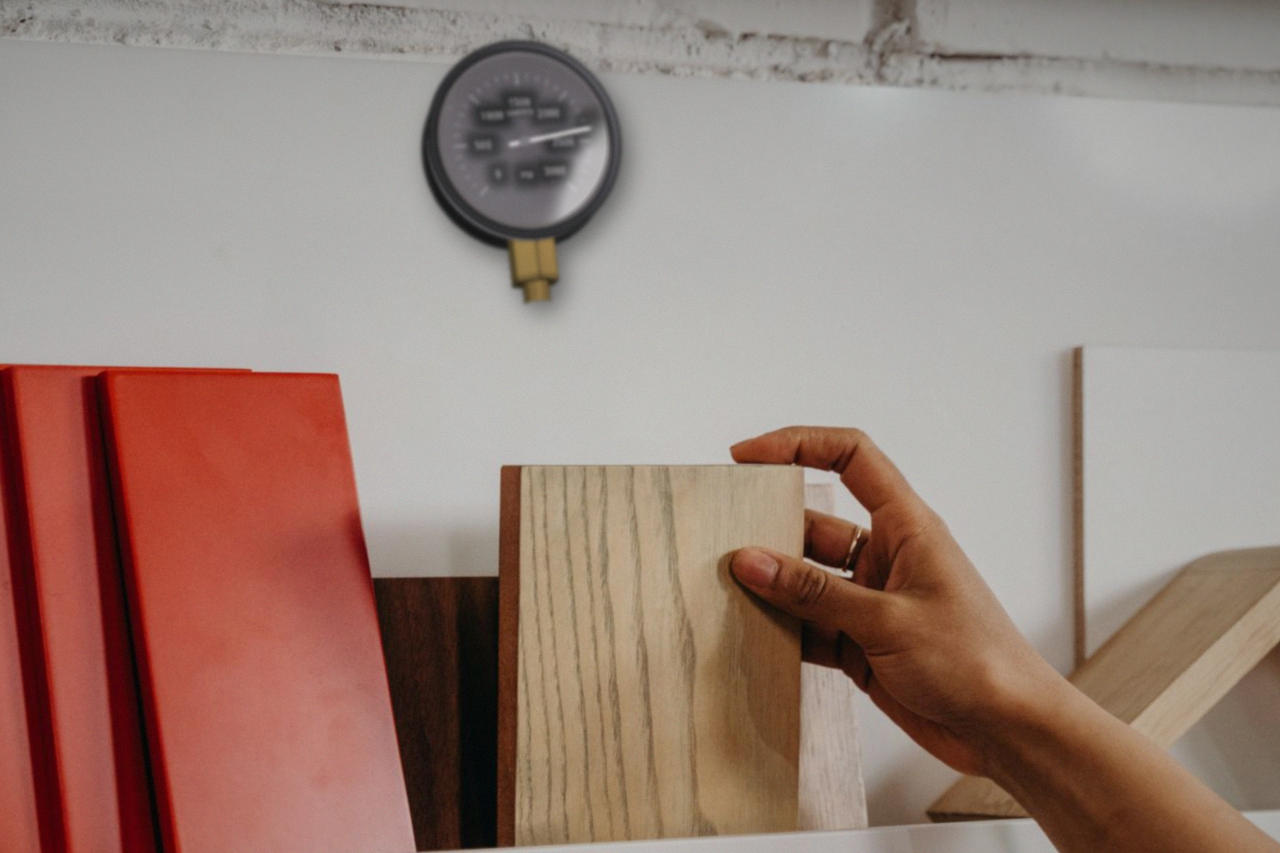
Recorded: value=2400 unit=psi
